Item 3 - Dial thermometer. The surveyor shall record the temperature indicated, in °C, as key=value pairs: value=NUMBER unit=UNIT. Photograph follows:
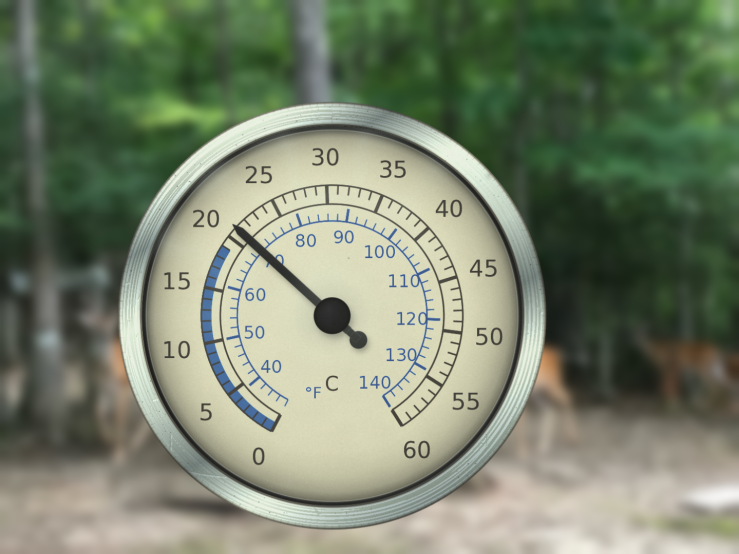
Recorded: value=21 unit=°C
